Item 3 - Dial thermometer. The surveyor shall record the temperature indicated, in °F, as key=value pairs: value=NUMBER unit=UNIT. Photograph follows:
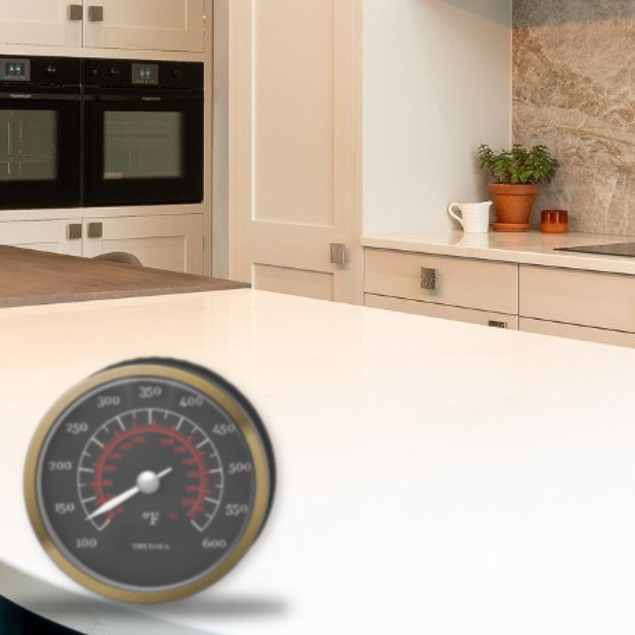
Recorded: value=125 unit=°F
